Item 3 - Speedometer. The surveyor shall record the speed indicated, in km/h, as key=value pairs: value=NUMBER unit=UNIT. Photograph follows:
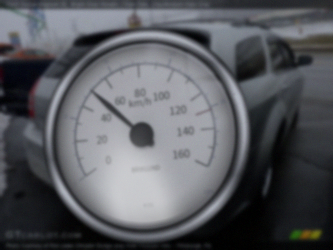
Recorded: value=50 unit=km/h
